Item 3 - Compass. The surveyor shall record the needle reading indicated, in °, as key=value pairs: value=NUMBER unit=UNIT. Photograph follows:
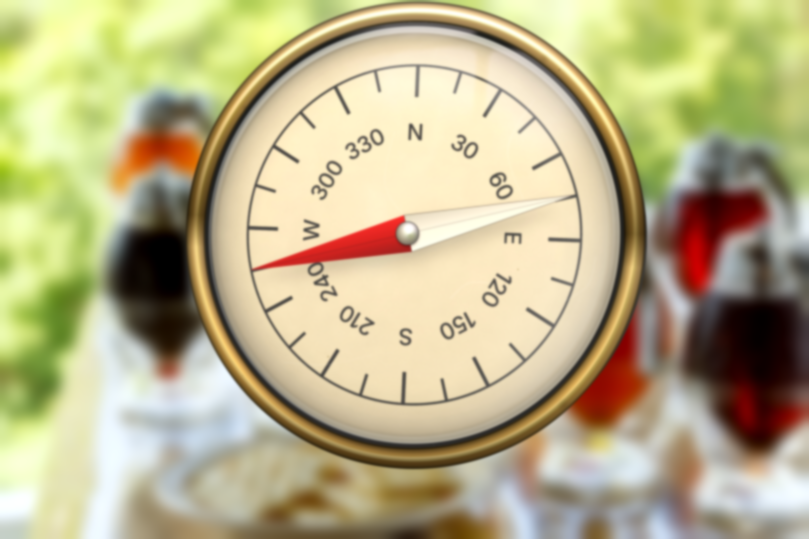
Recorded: value=255 unit=°
